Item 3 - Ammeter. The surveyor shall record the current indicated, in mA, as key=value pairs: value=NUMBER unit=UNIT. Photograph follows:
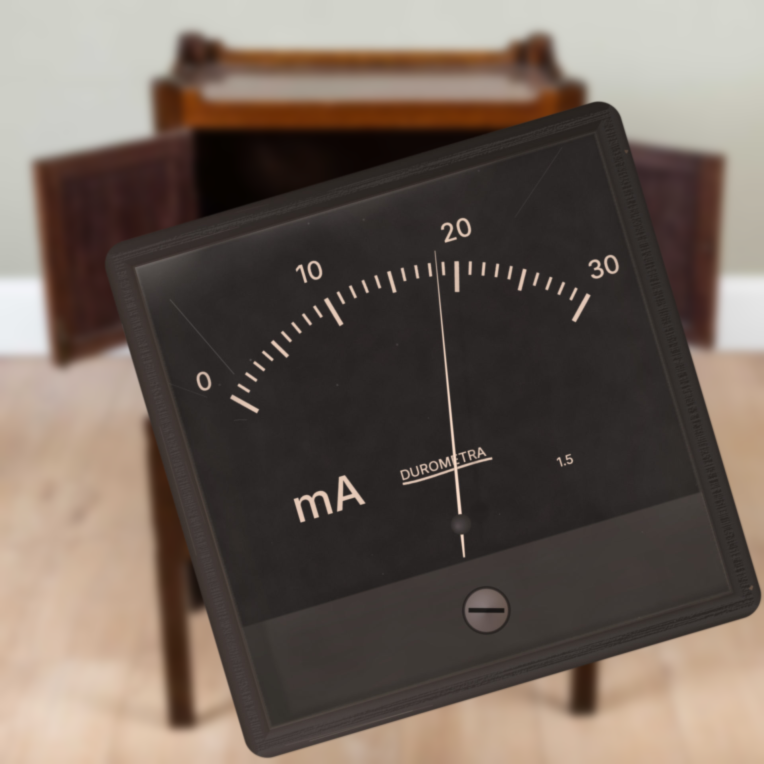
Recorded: value=18.5 unit=mA
